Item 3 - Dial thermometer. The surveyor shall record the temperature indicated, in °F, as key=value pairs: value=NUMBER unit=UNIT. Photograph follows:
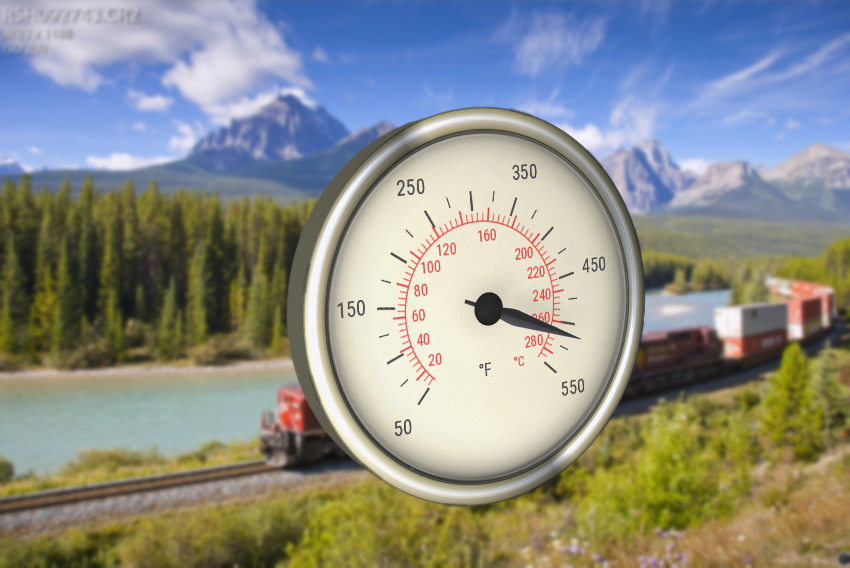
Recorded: value=512.5 unit=°F
